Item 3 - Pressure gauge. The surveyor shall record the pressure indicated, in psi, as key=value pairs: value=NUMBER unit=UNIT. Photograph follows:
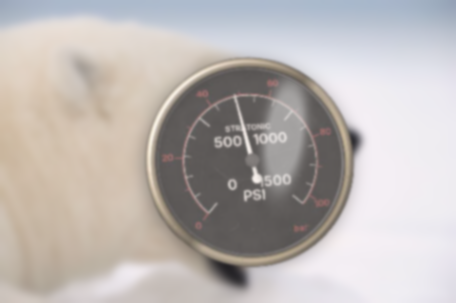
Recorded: value=700 unit=psi
